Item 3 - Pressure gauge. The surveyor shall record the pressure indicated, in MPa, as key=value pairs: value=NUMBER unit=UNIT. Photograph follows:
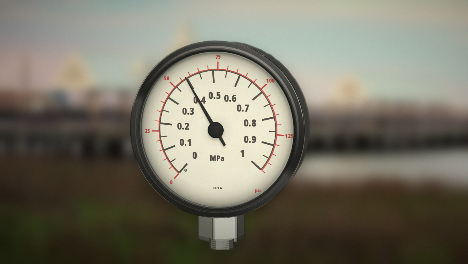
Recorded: value=0.4 unit=MPa
